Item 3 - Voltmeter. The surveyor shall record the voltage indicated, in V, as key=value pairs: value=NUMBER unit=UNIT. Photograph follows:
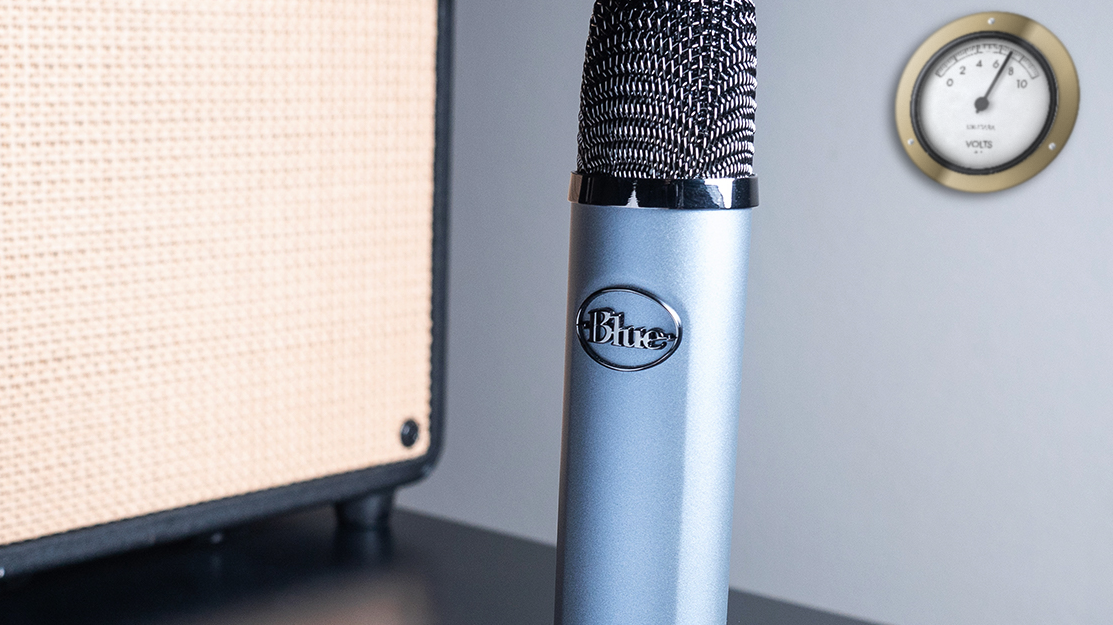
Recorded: value=7 unit=V
